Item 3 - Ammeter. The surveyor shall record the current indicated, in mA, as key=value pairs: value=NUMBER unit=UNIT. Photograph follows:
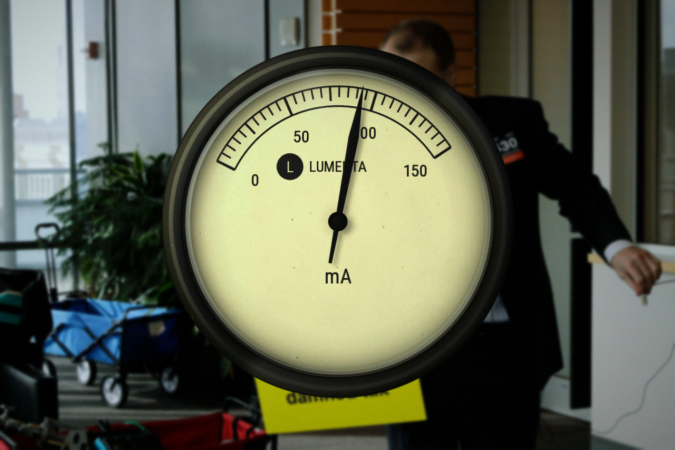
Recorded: value=92.5 unit=mA
